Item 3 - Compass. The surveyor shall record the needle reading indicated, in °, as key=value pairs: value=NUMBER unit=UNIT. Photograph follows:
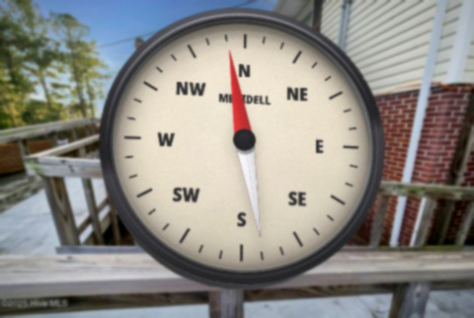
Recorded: value=350 unit=°
